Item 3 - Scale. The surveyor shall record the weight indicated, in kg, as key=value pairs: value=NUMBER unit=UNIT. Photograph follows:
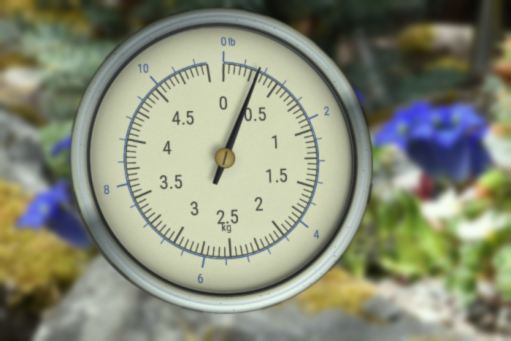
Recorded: value=0.3 unit=kg
